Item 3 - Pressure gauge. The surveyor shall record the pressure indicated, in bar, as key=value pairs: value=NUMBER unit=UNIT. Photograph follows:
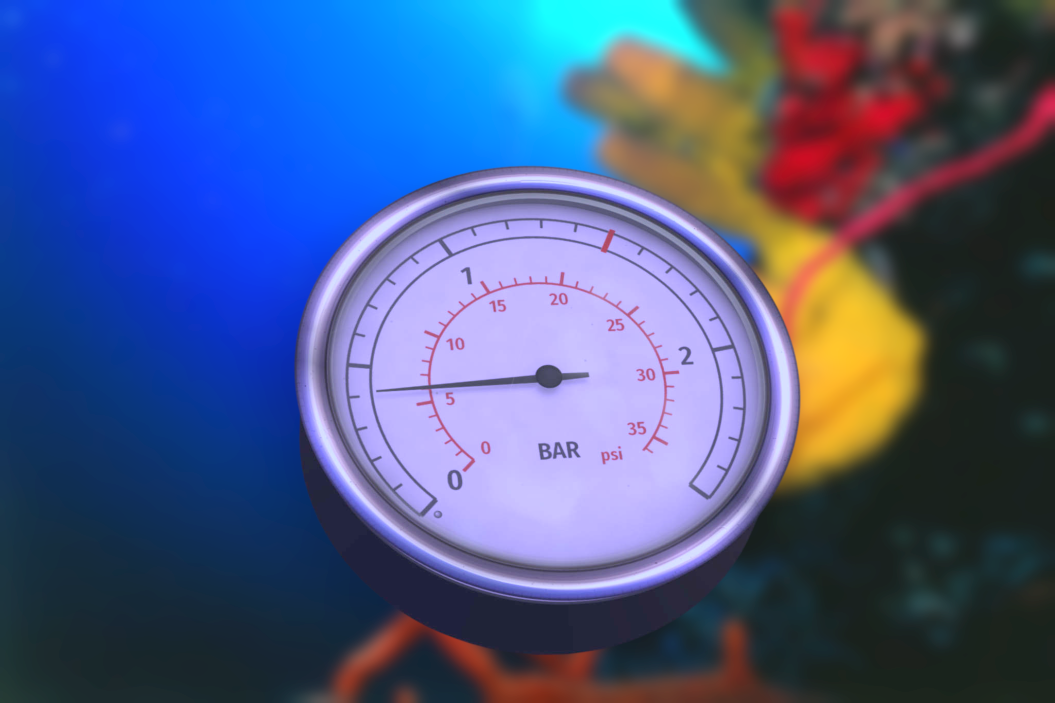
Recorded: value=0.4 unit=bar
